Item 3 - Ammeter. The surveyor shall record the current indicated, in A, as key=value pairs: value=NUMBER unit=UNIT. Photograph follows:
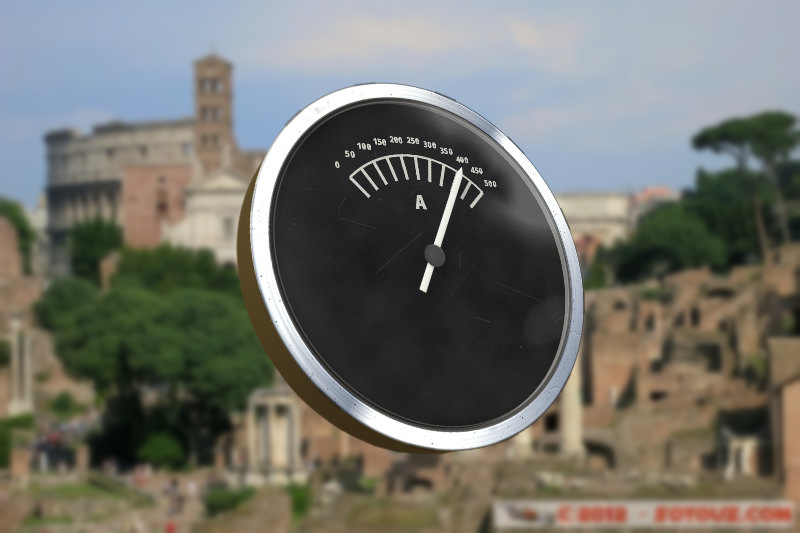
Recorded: value=400 unit=A
